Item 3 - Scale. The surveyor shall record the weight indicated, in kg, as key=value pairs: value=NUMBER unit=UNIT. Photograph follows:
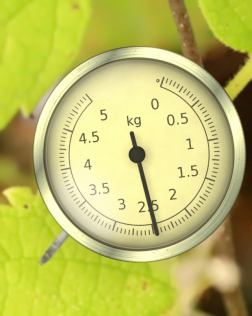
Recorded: value=2.45 unit=kg
